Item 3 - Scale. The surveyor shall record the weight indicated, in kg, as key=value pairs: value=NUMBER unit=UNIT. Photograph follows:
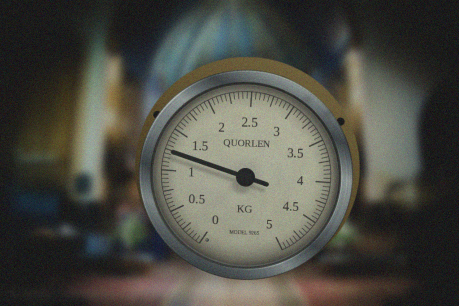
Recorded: value=1.25 unit=kg
